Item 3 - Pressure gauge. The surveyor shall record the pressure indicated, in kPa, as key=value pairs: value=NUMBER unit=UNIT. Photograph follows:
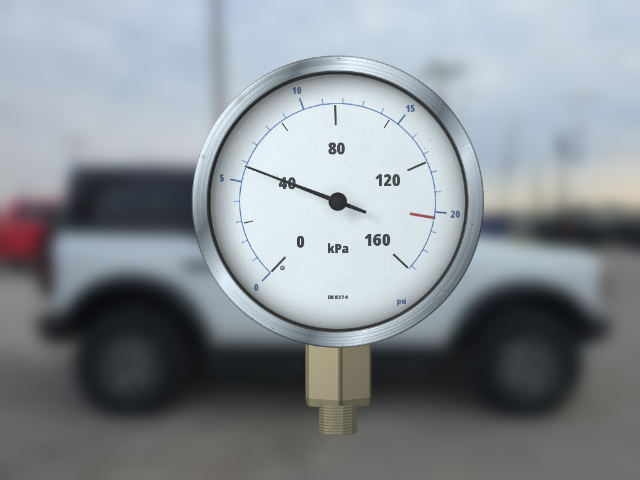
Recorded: value=40 unit=kPa
